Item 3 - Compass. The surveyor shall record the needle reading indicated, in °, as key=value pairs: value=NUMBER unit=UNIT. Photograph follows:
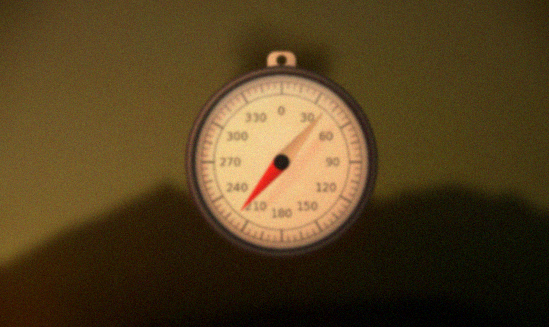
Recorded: value=220 unit=°
